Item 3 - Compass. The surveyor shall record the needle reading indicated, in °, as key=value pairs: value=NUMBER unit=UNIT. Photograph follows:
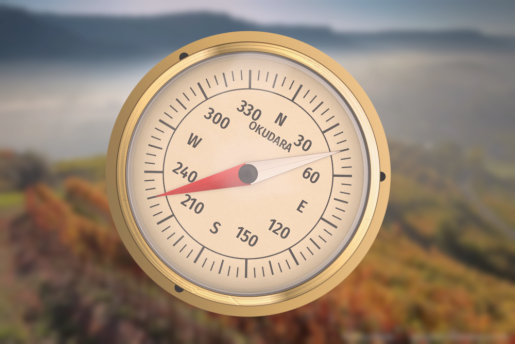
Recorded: value=225 unit=°
